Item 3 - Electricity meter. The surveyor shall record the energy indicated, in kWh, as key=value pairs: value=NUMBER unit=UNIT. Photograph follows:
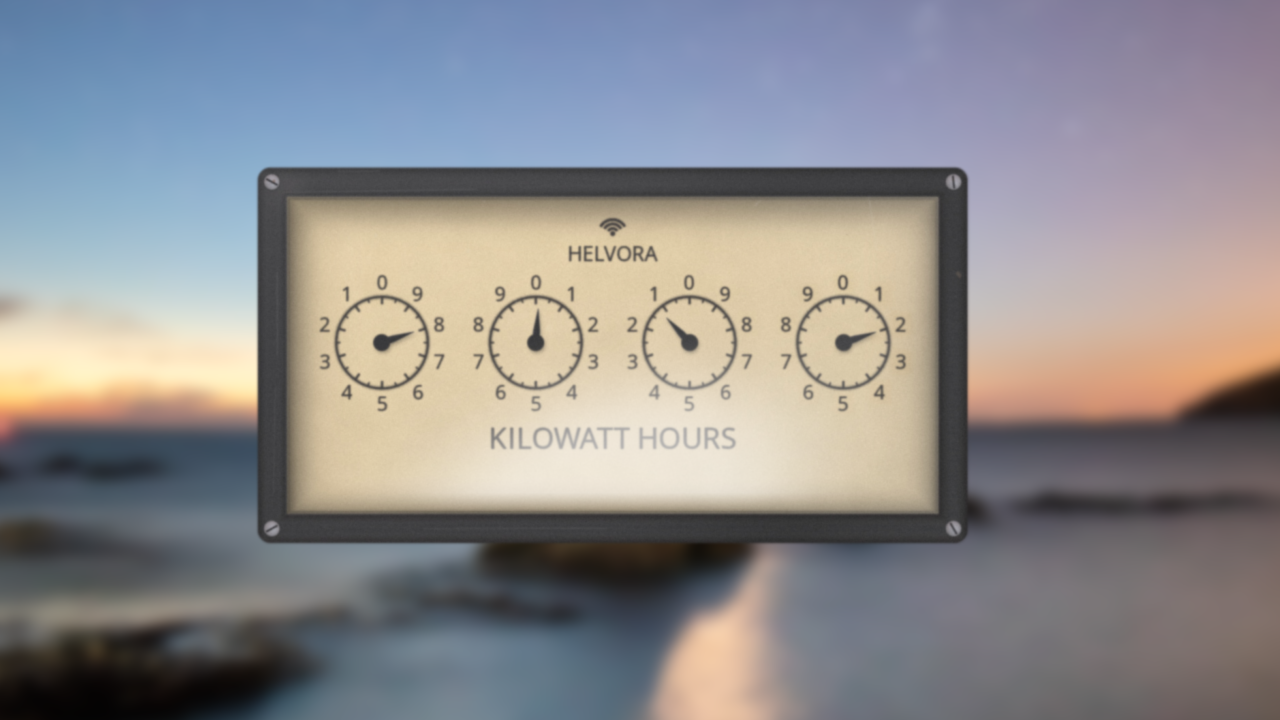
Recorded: value=8012 unit=kWh
